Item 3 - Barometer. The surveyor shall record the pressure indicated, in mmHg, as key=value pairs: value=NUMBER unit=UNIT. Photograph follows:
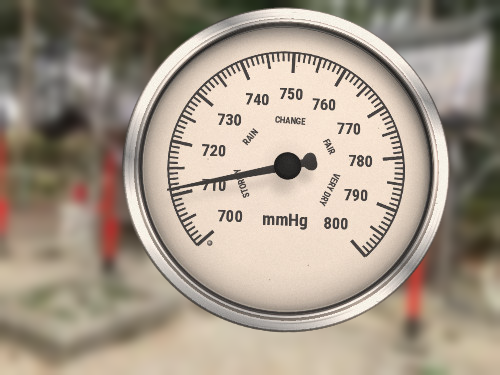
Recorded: value=711 unit=mmHg
